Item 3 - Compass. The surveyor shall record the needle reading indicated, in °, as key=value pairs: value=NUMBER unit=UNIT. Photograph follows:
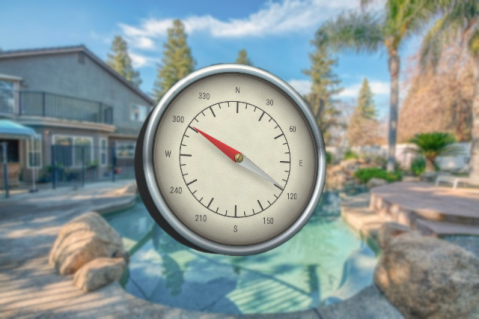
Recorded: value=300 unit=°
